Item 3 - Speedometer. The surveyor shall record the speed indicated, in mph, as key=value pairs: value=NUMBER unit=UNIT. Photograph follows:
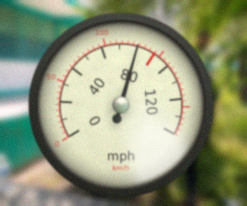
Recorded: value=80 unit=mph
